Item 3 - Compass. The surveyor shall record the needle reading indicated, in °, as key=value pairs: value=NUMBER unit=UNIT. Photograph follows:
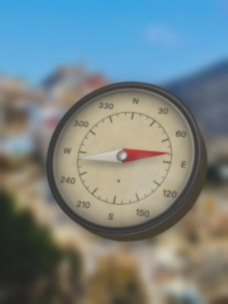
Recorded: value=80 unit=°
